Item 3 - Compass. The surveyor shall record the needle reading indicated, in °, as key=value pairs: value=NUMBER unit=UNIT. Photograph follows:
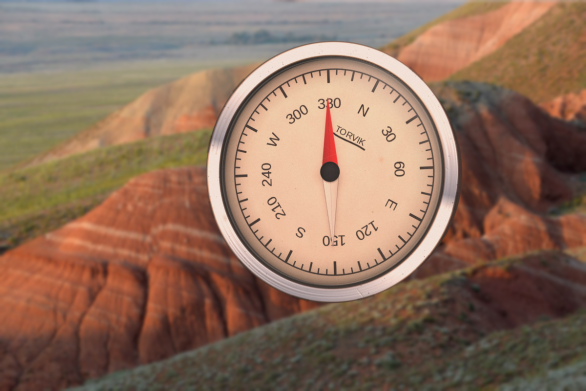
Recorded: value=330 unit=°
